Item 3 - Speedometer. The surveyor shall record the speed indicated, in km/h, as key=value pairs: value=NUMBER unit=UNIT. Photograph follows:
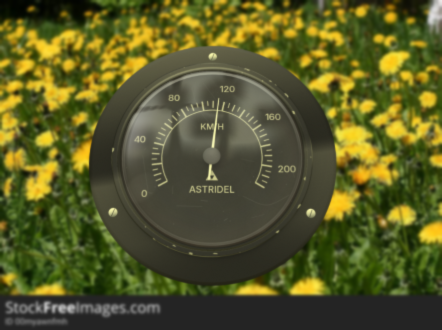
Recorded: value=115 unit=km/h
